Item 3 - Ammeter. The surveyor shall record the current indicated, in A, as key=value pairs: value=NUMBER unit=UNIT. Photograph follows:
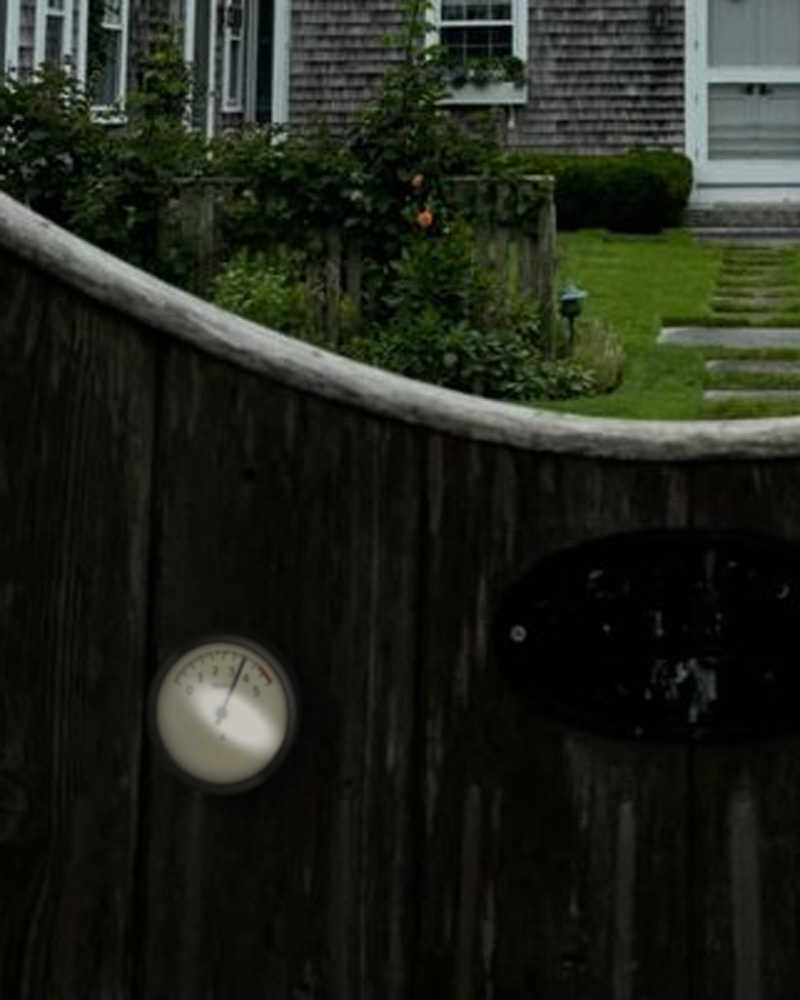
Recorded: value=3.5 unit=A
